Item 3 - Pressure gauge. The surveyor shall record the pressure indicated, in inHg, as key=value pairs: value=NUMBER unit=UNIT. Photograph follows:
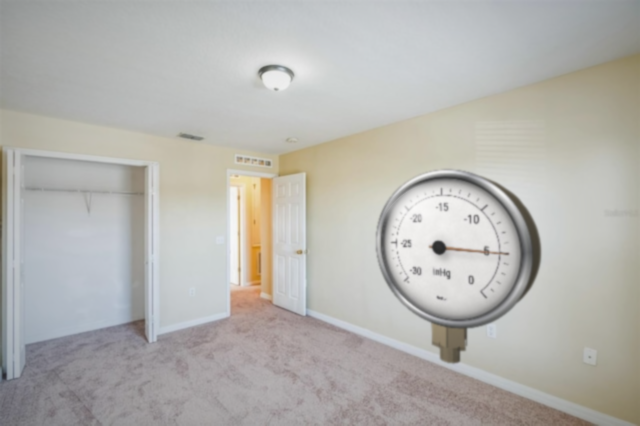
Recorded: value=-5 unit=inHg
